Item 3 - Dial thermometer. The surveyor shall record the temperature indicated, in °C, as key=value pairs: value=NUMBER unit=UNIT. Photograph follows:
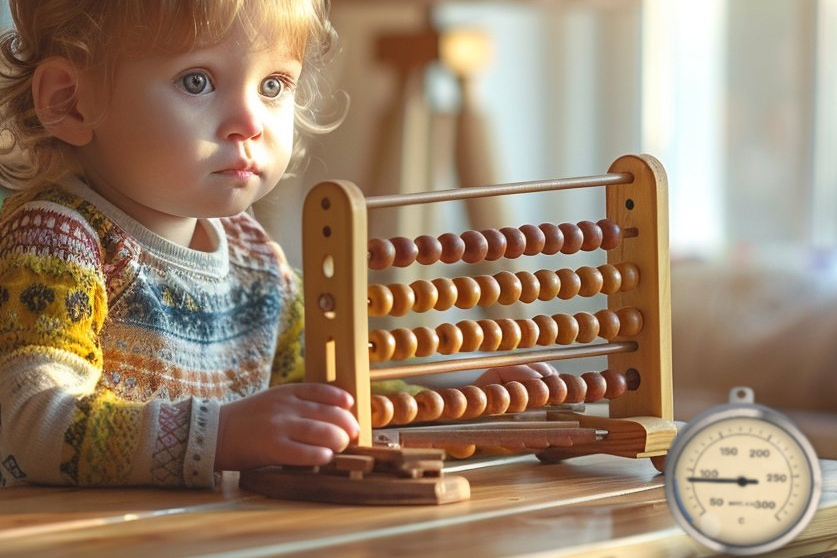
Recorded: value=90 unit=°C
